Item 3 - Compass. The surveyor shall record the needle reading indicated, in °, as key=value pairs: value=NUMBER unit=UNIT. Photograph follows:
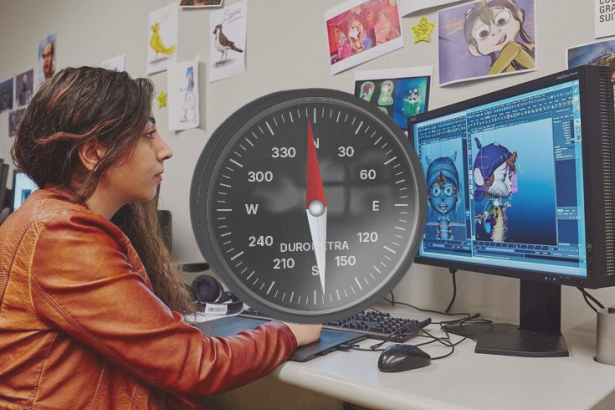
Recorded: value=355 unit=°
